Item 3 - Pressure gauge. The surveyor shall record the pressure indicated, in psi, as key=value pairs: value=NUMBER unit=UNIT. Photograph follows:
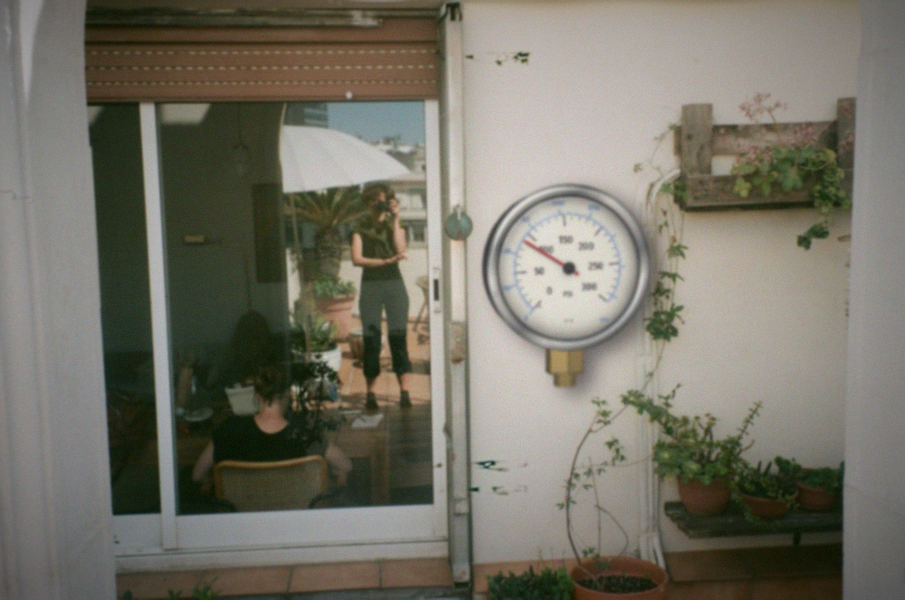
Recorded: value=90 unit=psi
